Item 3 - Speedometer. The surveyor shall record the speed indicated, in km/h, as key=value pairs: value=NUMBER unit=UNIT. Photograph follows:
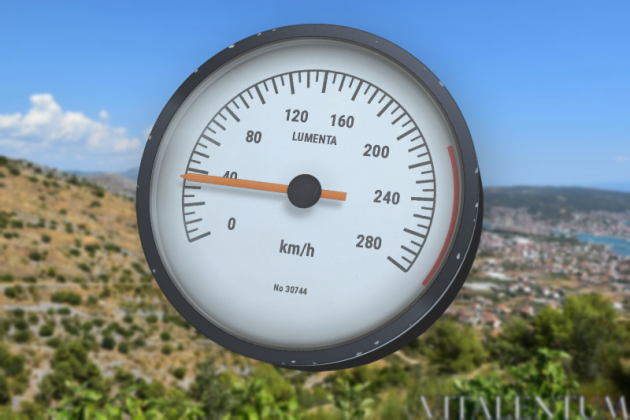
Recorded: value=35 unit=km/h
